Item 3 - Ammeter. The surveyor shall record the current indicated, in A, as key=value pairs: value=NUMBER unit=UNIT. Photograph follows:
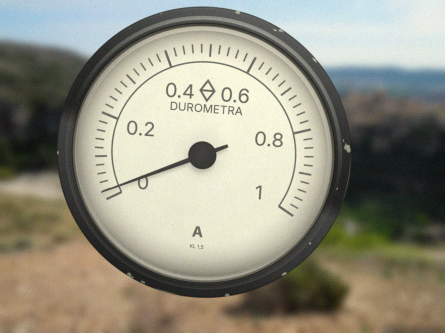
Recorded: value=0.02 unit=A
